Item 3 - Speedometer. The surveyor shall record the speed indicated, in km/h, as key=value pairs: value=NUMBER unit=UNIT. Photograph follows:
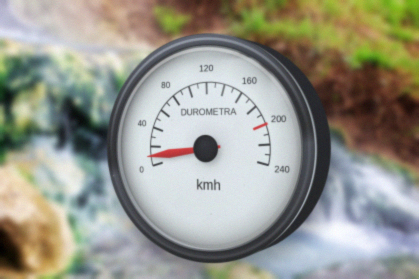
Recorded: value=10 unit=km/h
